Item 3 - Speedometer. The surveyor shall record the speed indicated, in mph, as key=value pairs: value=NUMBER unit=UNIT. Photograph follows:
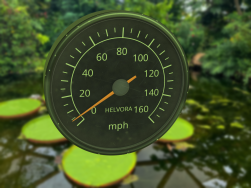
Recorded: value=5 unit=mph
